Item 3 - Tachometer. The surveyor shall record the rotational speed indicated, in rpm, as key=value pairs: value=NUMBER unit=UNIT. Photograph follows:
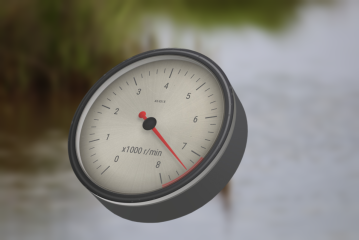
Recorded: value=7400 unit=rpm
